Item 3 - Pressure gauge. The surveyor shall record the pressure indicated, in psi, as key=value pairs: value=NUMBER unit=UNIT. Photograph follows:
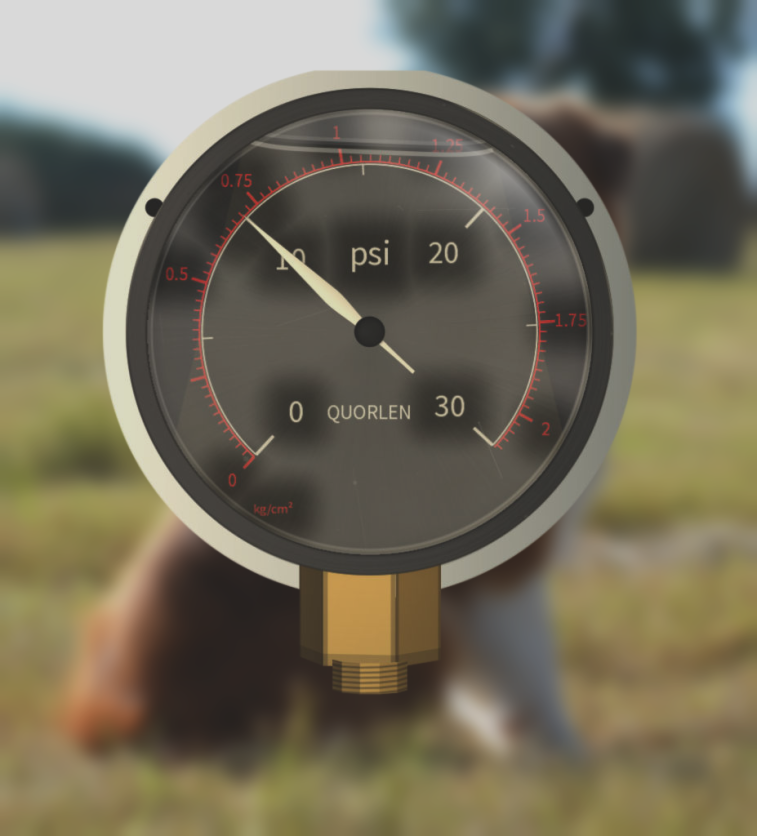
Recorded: value=10 unit=psi
